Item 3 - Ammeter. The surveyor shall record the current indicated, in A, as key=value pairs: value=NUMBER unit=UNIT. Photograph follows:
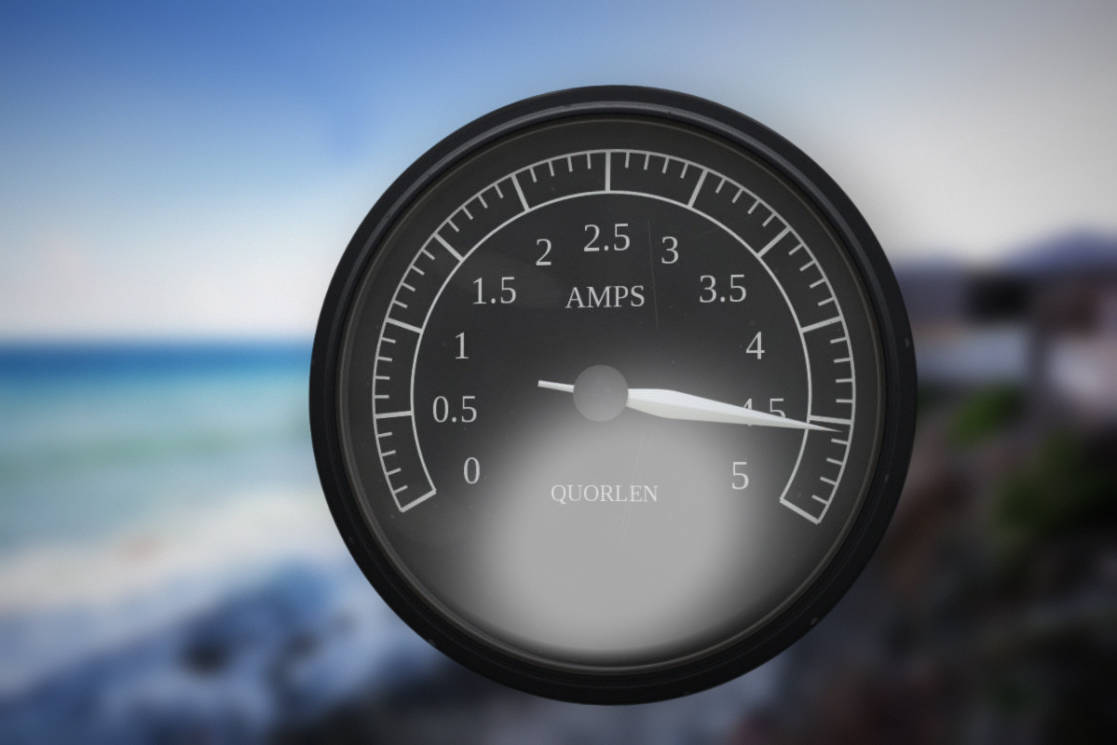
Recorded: value=4.55 unit=A
